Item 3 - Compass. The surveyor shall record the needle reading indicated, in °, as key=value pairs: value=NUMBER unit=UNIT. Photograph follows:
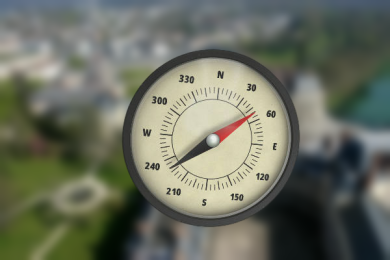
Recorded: value=50 unit=°
